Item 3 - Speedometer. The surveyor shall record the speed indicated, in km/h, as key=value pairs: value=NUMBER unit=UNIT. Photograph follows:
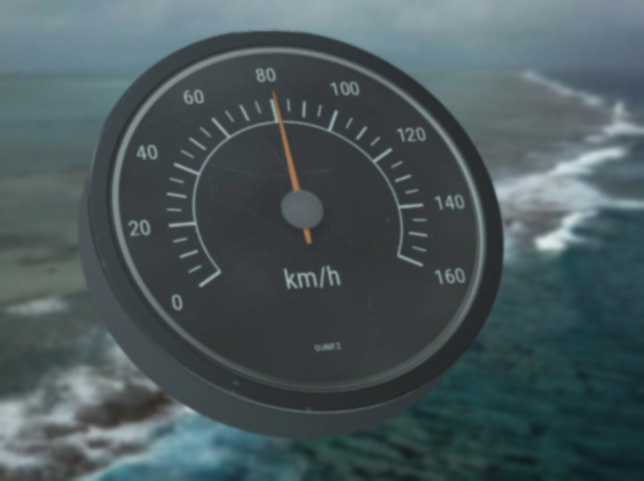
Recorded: value=80 unit=km/h
